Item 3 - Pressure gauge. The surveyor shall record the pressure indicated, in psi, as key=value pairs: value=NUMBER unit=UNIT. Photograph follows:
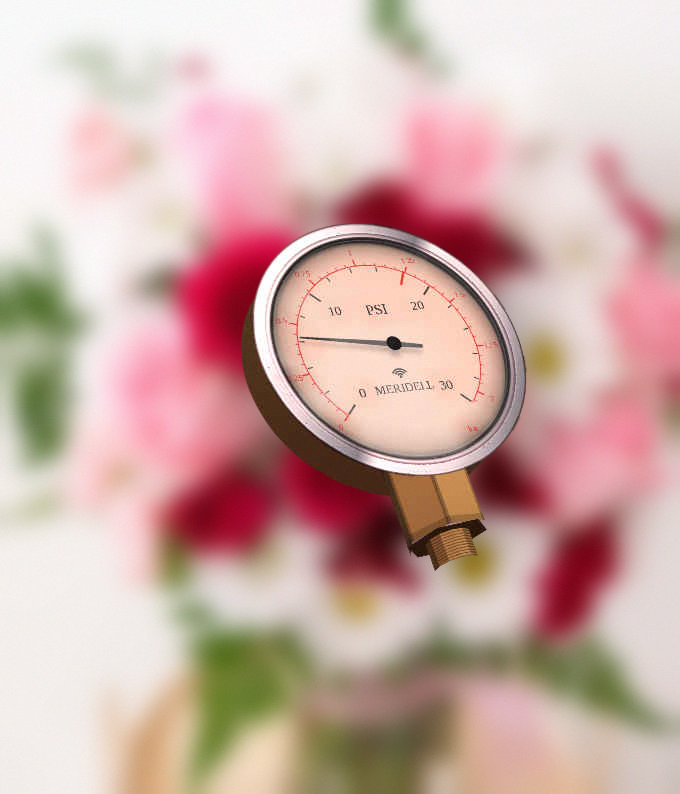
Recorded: value=6 unit=psi
